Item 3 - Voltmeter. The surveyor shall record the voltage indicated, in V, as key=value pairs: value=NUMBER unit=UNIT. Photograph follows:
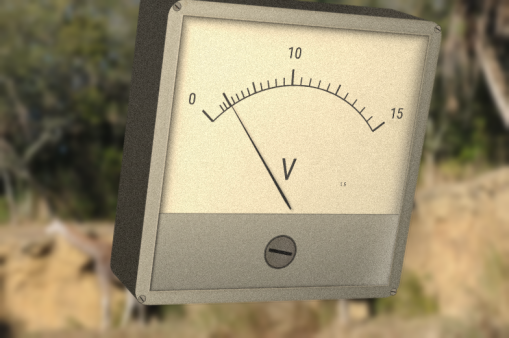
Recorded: value=5 unit=V
